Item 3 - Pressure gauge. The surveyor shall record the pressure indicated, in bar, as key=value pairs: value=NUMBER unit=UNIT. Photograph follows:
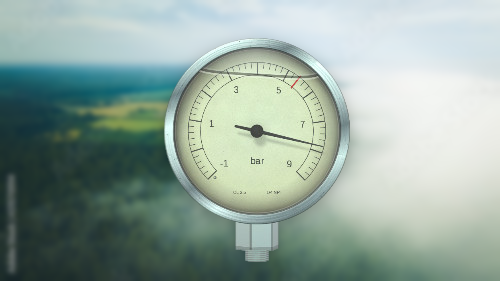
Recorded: value=7.8 unit=bar
